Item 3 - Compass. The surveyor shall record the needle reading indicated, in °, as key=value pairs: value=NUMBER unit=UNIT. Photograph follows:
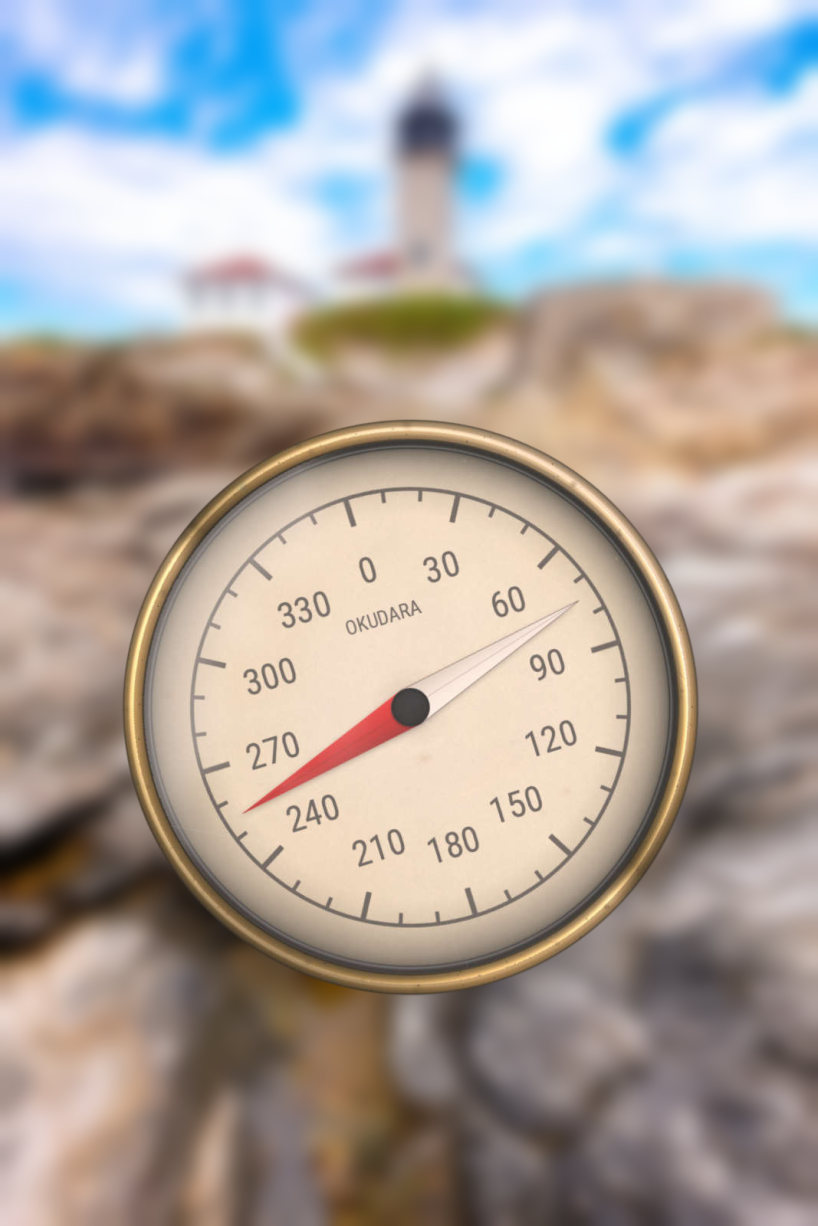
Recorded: value=255 unit=°
